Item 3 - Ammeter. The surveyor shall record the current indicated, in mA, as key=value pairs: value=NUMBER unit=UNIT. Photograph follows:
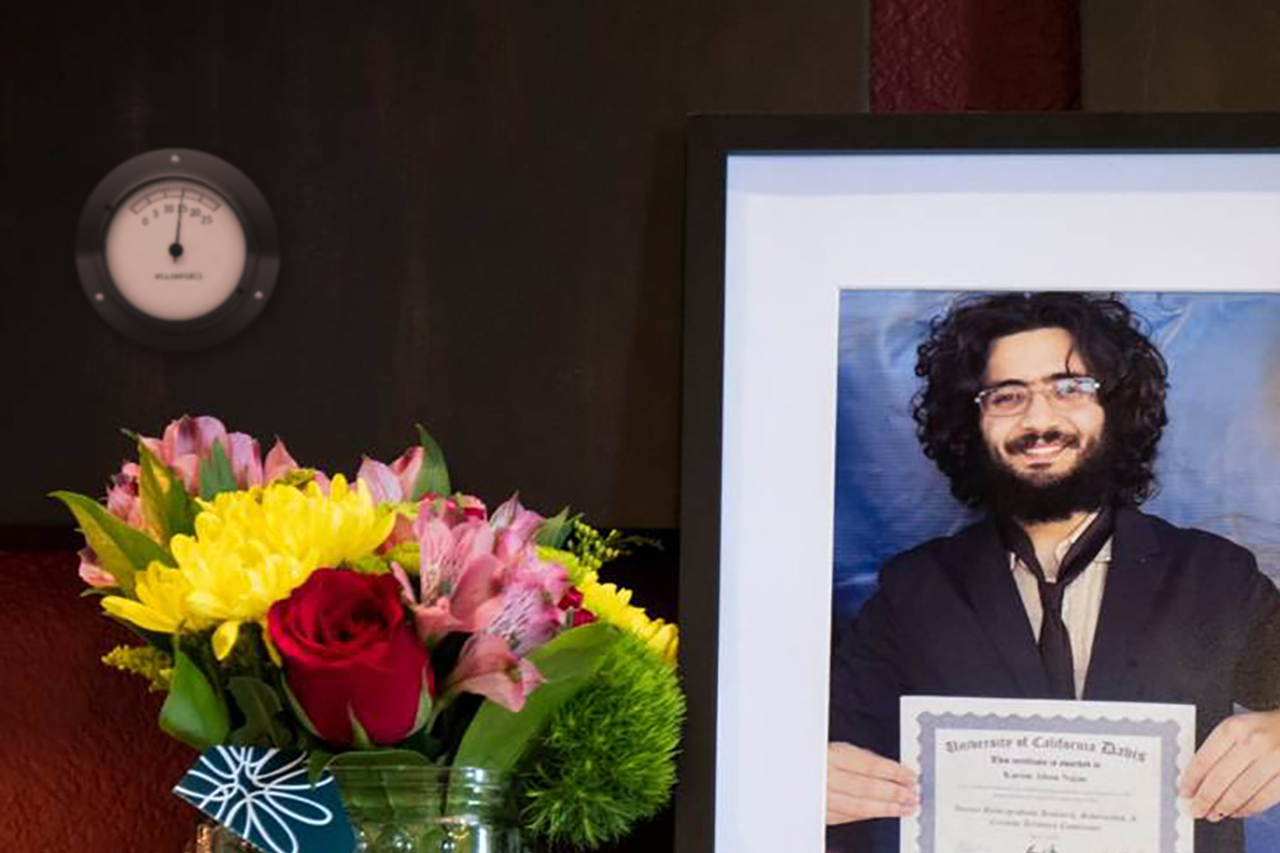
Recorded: value=15 unit=mA
